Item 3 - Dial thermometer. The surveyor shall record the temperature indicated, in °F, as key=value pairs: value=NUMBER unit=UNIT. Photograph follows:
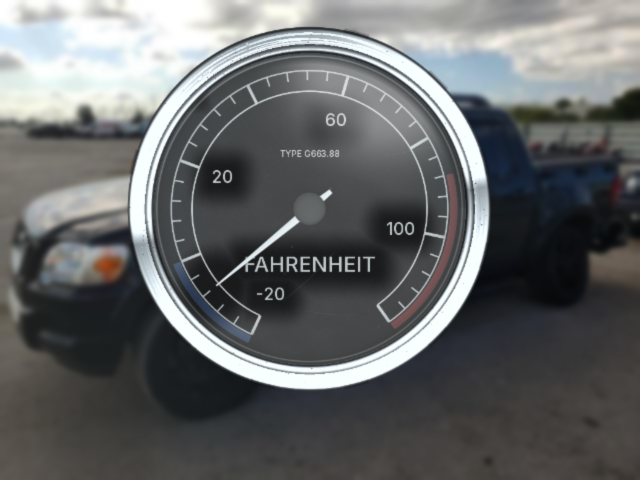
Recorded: value=-8 unit=°F
